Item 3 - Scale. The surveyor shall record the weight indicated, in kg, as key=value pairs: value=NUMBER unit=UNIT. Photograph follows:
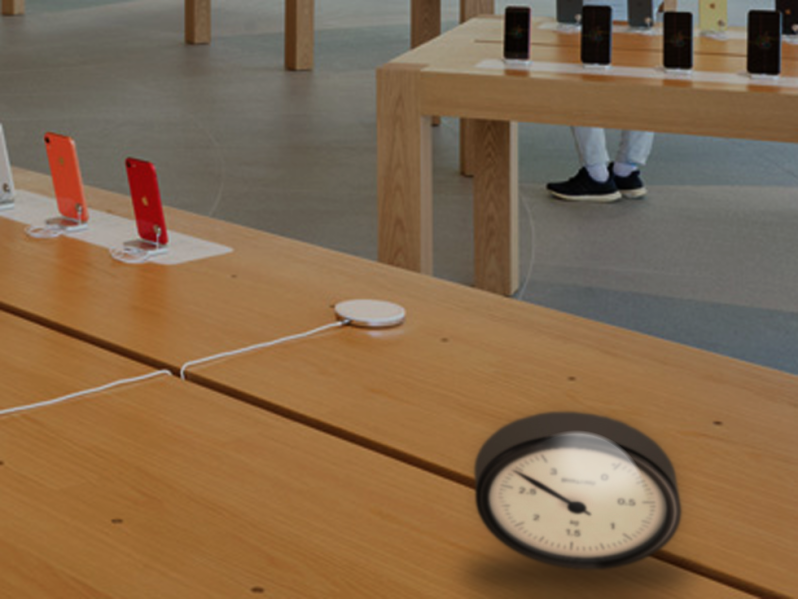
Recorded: value=2.75 unit=kg
